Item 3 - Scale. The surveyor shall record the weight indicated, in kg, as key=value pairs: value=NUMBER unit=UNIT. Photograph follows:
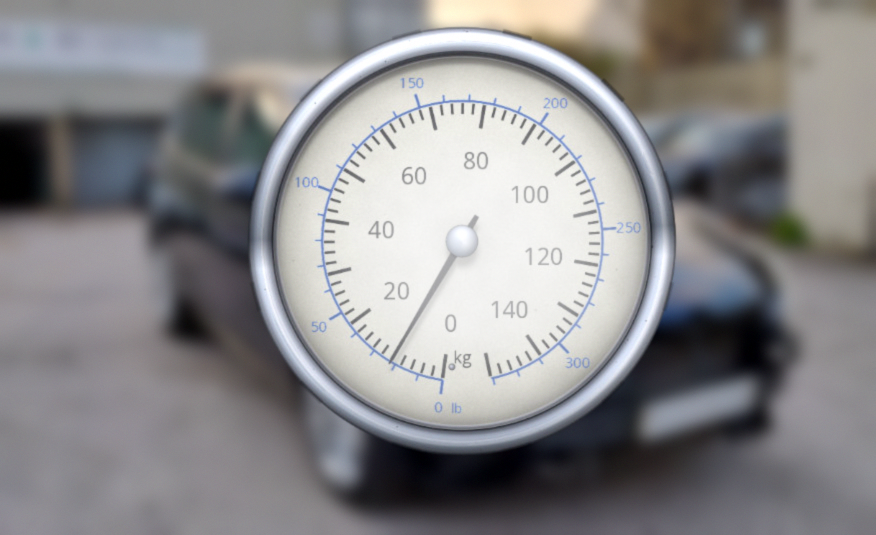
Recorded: value=10 unit=kg
